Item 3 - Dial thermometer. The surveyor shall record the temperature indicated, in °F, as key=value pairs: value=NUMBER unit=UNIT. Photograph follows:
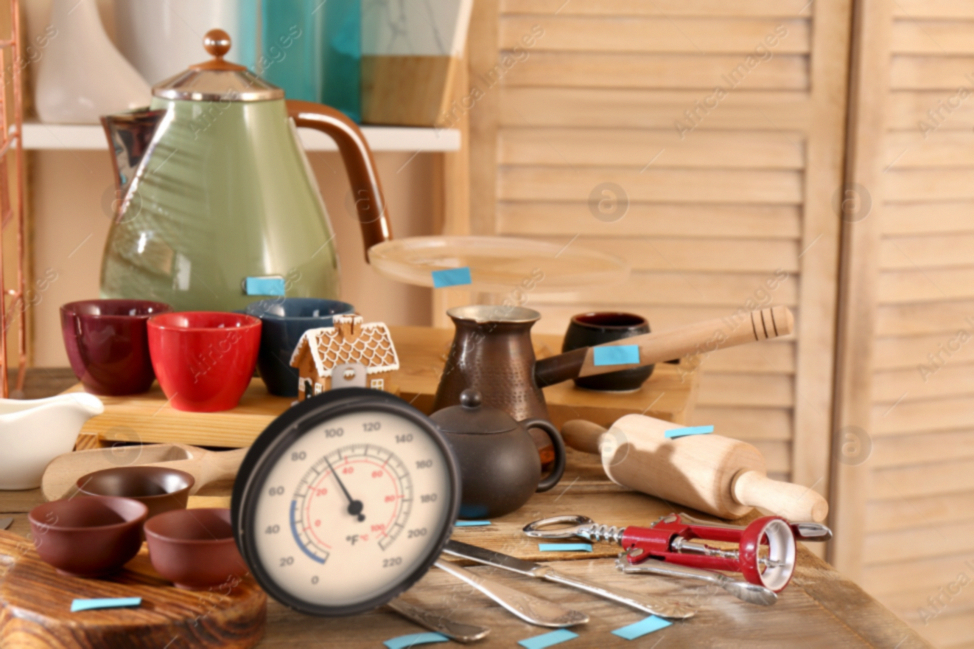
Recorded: value=90 unit=°F
